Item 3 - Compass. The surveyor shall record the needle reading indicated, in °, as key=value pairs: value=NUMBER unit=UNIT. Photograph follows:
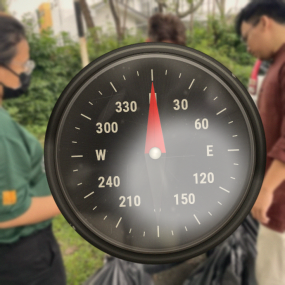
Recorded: value=0 unit=°
